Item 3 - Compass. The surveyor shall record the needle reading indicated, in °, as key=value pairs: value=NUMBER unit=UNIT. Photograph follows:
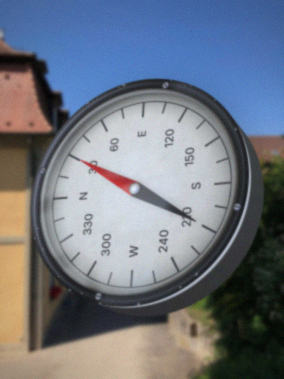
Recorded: value=30 unit=°
